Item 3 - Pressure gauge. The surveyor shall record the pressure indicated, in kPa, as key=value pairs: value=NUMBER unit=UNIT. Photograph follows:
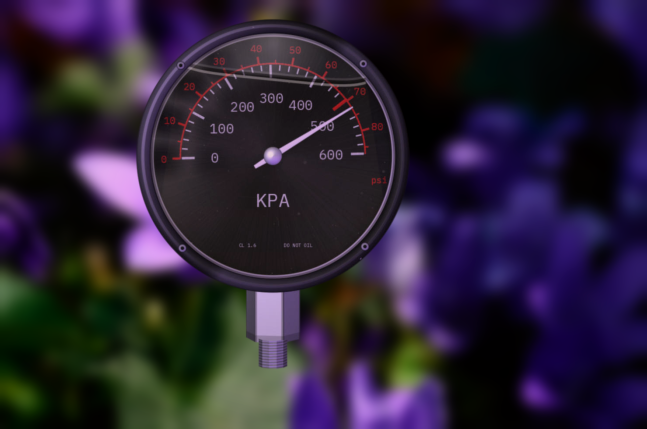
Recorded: value=500 unit=kPa
